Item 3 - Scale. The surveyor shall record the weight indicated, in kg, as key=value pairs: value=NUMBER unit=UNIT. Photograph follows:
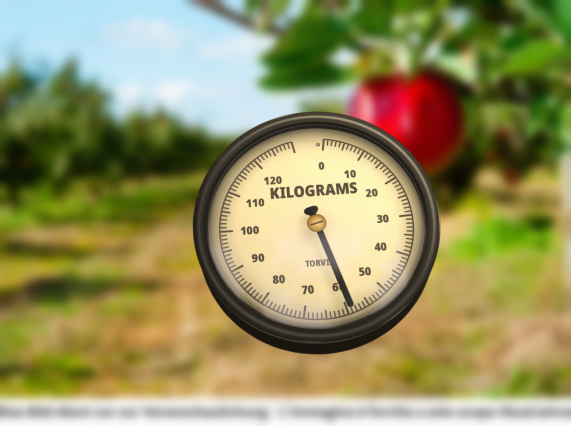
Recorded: value=59 unit=kg
